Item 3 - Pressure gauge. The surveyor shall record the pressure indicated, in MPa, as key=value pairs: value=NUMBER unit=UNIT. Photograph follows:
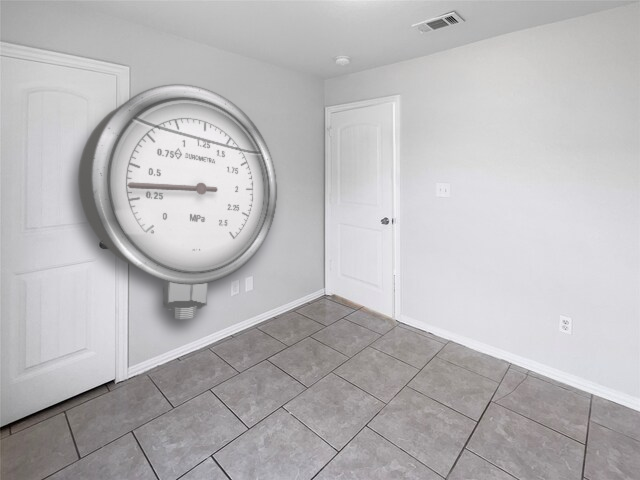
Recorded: value=0.35 unit=MPa
